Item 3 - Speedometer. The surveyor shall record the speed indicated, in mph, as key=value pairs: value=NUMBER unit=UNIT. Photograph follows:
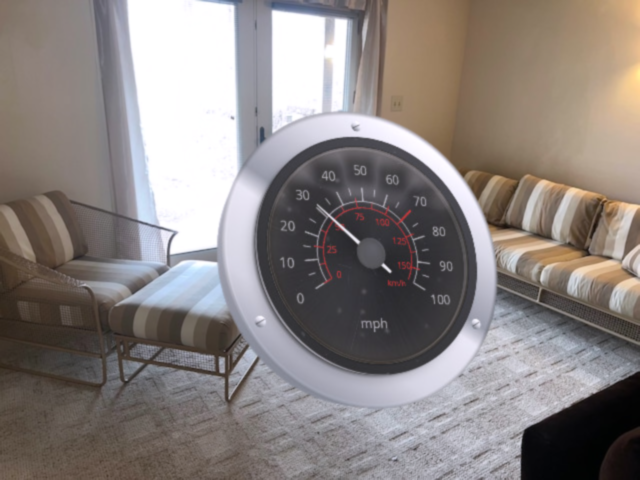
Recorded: value=30 unit=mph
